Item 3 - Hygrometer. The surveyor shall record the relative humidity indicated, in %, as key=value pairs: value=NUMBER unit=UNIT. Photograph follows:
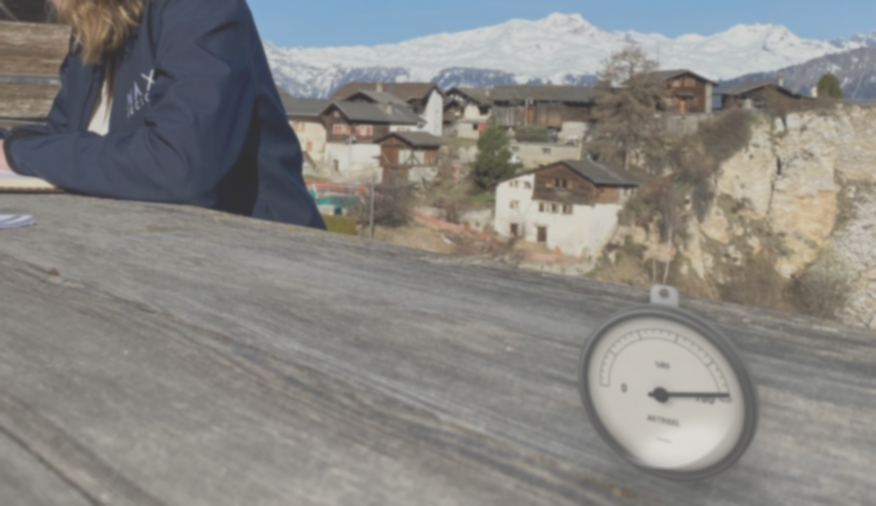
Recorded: value=96 unit=%
